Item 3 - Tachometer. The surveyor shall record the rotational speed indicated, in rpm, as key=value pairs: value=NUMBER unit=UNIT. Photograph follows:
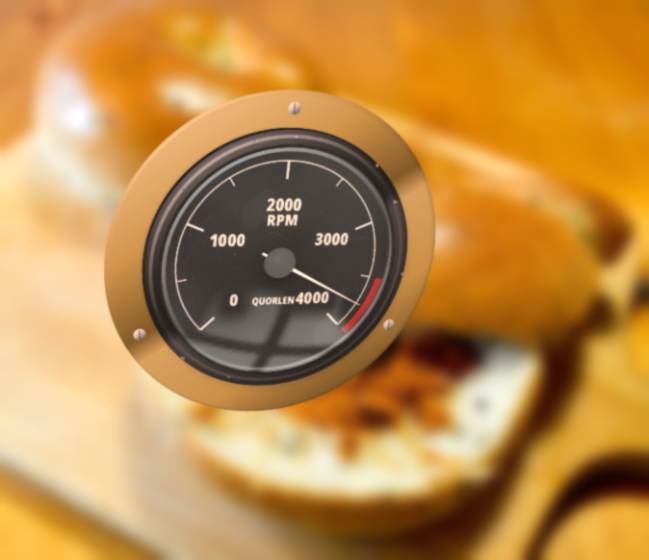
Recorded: value=3750 unit=rpm
